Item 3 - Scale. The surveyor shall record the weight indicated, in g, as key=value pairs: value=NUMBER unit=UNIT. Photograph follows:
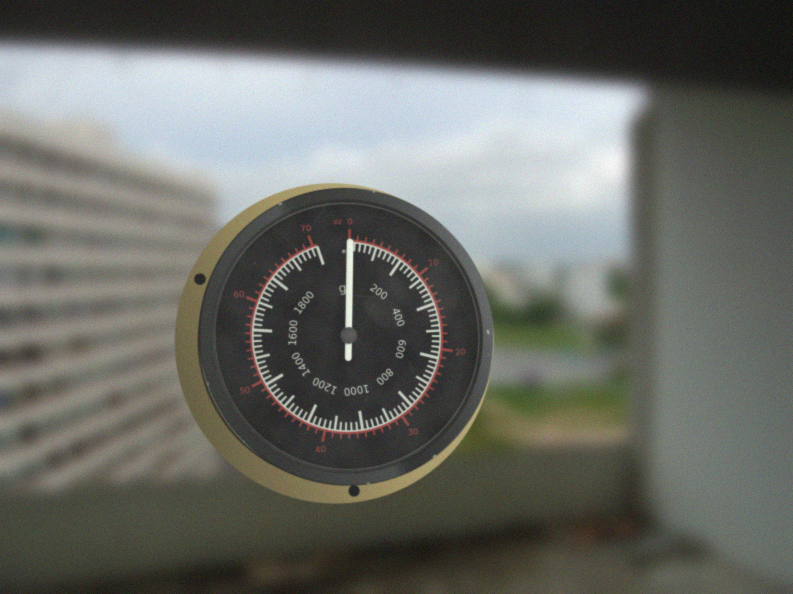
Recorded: value=0 unit=g
